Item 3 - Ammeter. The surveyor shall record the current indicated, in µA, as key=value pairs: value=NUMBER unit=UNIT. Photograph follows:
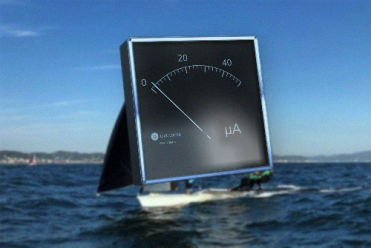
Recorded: value=2 unit=µA
